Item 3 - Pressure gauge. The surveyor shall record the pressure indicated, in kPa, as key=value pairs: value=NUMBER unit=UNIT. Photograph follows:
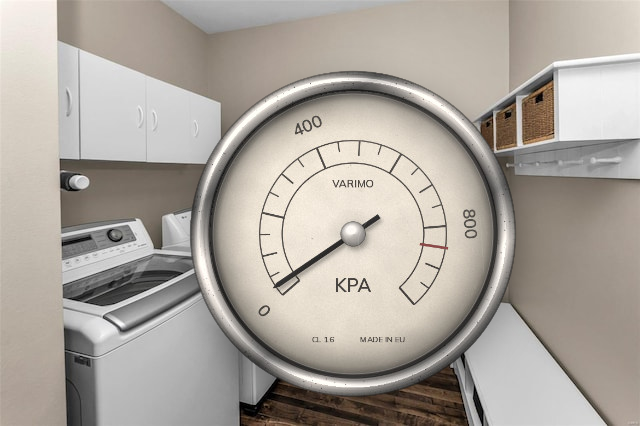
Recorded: value=25 unit=kPa
